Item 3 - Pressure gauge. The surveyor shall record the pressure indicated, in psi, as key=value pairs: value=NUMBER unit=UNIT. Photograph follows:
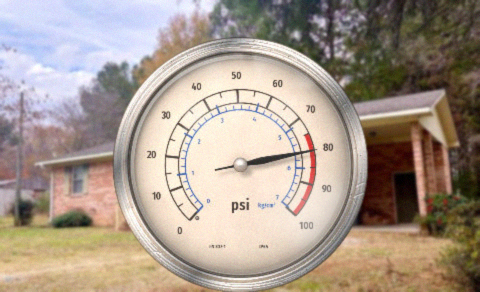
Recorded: value=80 unit=psi
